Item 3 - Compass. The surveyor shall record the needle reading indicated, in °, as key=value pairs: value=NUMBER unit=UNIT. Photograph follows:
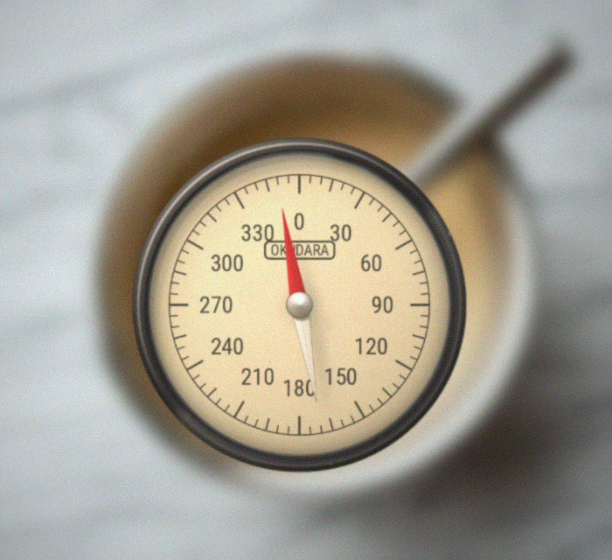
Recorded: value=350 unit=°
